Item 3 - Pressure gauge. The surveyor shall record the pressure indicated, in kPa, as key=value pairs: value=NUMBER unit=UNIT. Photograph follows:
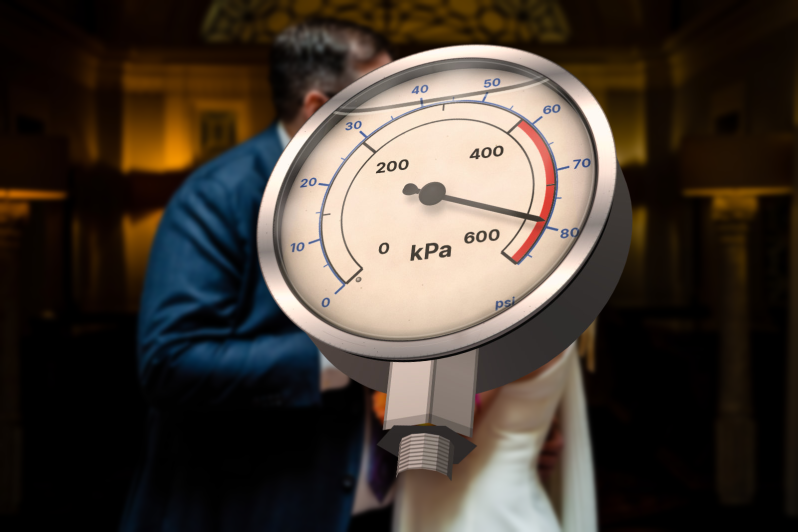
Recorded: value=550 unit=kPa
